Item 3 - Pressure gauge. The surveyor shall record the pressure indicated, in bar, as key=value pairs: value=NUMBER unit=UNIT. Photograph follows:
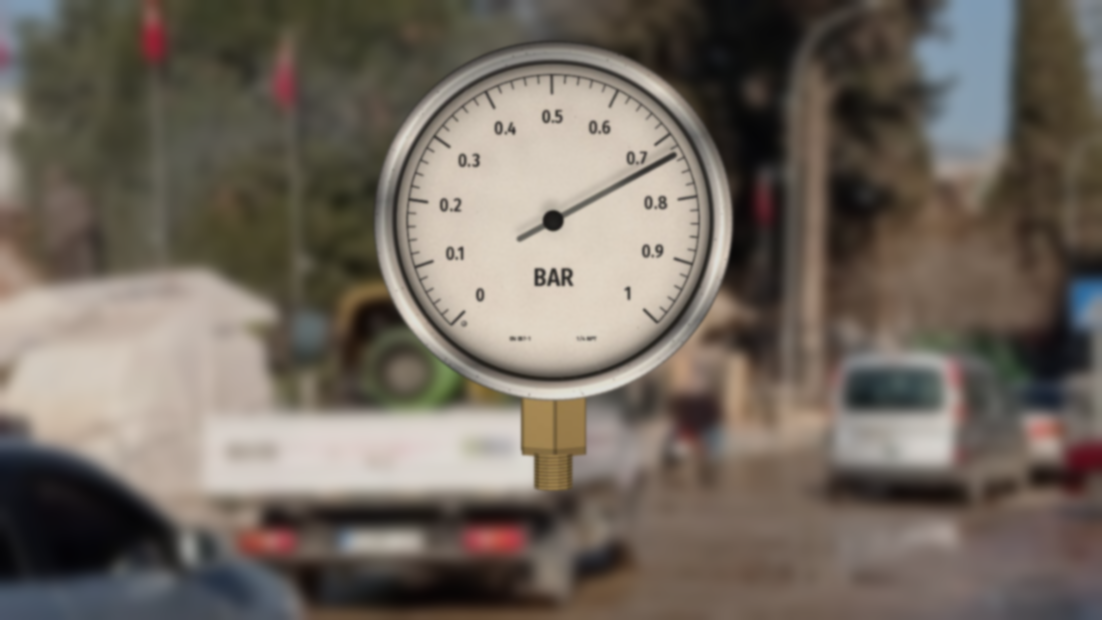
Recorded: value=0.73 unit=bar
